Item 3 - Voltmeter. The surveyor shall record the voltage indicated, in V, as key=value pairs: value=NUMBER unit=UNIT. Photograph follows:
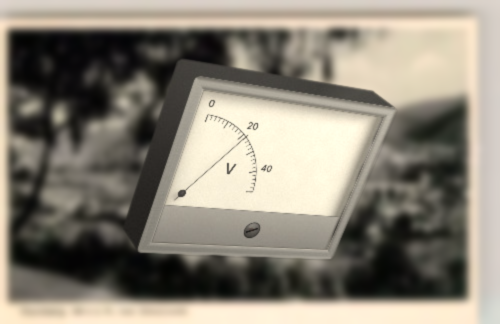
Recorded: value=20 unit=V
